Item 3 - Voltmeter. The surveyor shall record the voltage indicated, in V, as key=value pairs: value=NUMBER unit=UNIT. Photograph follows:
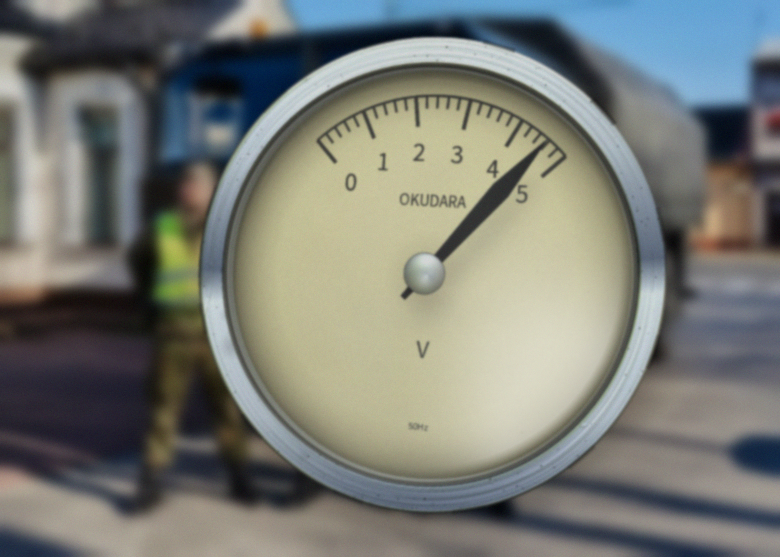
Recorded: value=4.6 unit=V
